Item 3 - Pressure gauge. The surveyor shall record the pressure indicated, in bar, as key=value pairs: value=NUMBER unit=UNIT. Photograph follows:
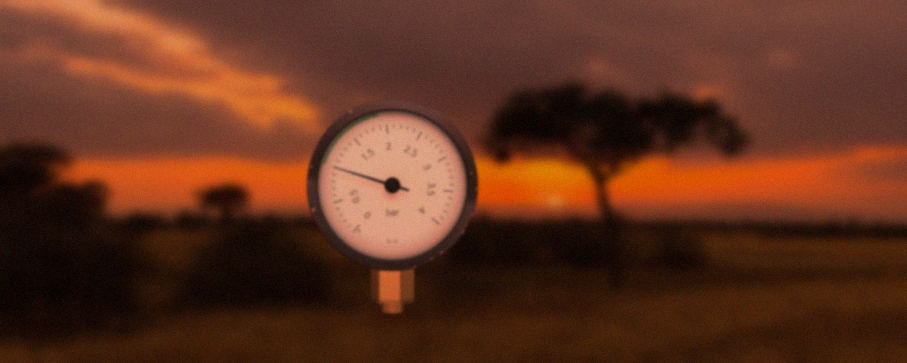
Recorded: value=1 unit=bar
